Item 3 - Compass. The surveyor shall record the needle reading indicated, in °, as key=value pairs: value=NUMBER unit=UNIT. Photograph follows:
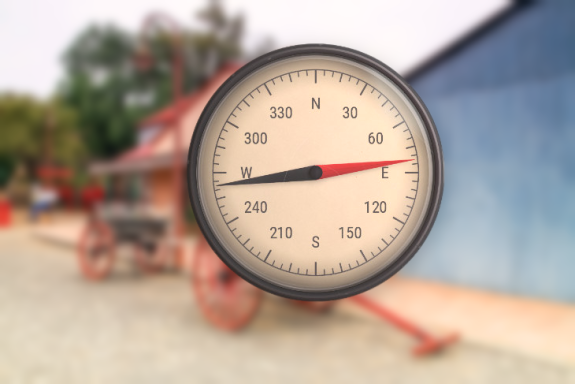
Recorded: value=82.5 unit=°
